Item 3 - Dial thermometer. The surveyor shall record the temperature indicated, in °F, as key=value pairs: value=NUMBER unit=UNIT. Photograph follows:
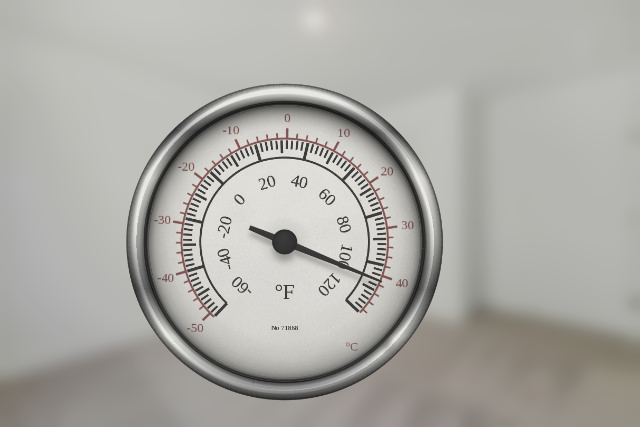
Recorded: value=106 unit=°F
